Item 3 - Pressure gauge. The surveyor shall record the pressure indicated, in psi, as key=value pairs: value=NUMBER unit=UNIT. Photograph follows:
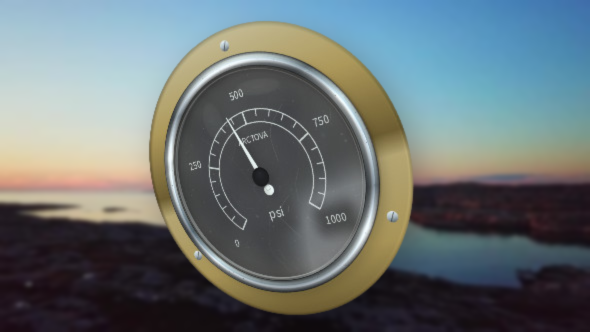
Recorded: value=450 unit=psi
